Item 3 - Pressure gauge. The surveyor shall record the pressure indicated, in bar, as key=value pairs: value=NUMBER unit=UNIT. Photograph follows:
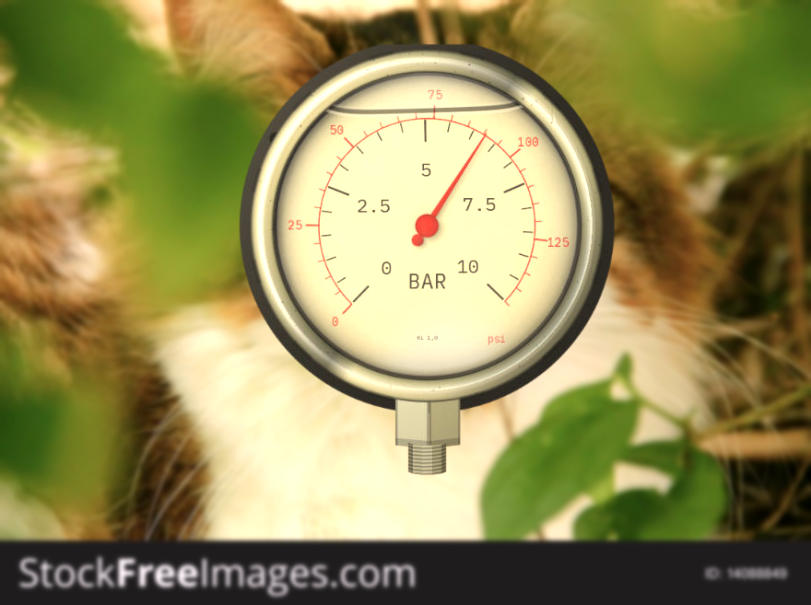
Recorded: value=6.25 unit=bar
